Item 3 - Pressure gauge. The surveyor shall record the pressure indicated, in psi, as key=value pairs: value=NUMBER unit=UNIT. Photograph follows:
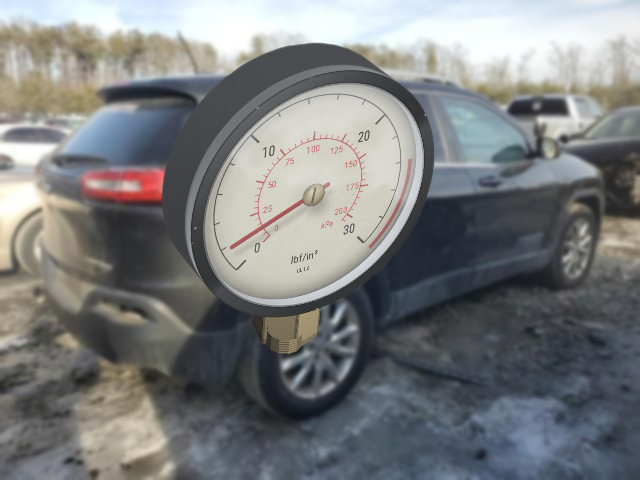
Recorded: value=2 unit=psi
